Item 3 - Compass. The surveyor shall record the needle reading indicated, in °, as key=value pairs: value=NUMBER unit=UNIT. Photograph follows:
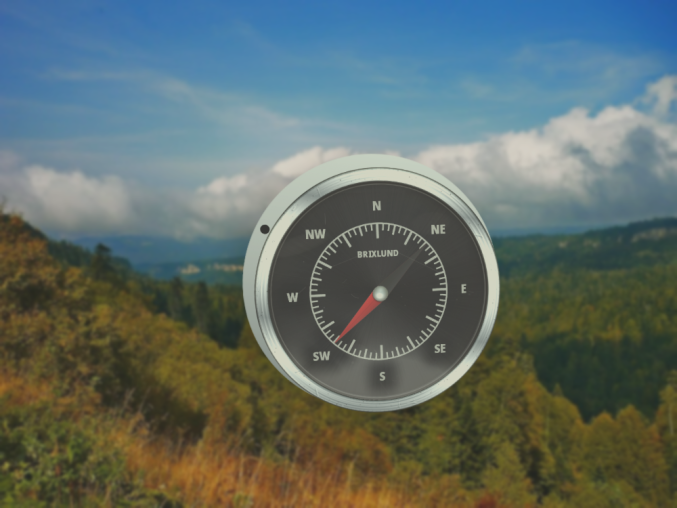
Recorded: value=225 unit=°
